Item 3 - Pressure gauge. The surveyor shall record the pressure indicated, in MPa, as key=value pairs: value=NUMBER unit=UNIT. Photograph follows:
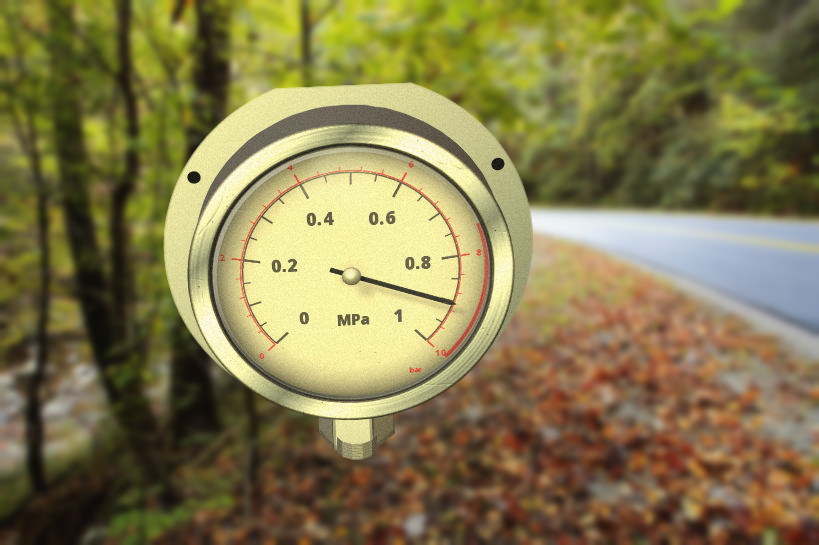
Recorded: value=0.9 unit=MPa
